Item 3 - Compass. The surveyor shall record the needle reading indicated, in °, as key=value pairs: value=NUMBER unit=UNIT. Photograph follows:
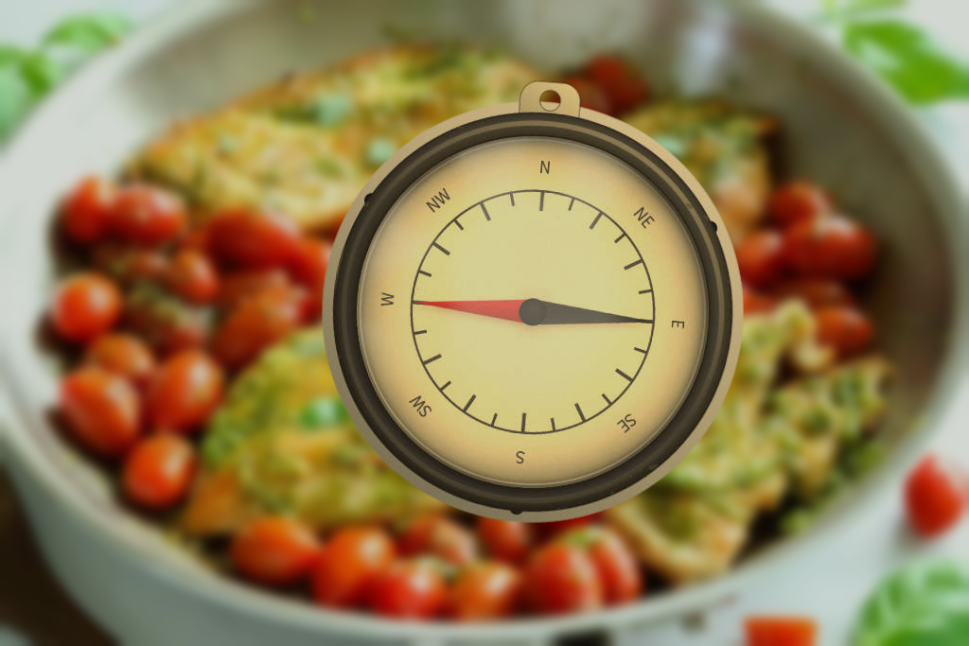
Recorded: value=270 unit=°
